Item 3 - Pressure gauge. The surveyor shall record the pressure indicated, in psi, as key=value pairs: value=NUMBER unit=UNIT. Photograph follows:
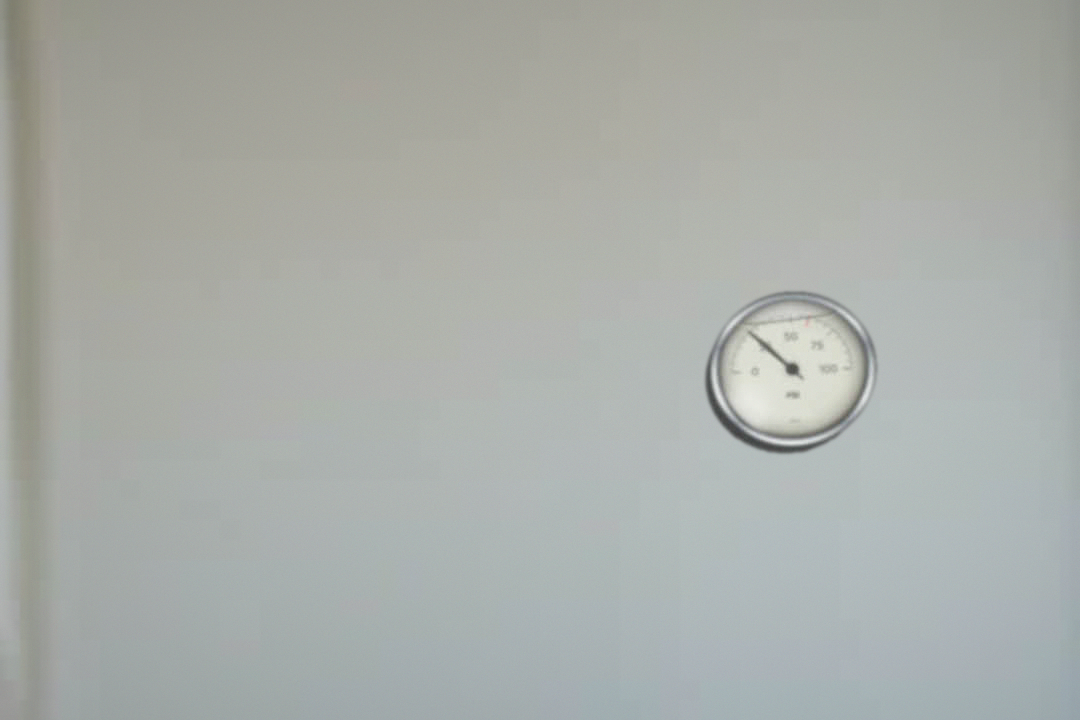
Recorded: value=25 unit=psi
